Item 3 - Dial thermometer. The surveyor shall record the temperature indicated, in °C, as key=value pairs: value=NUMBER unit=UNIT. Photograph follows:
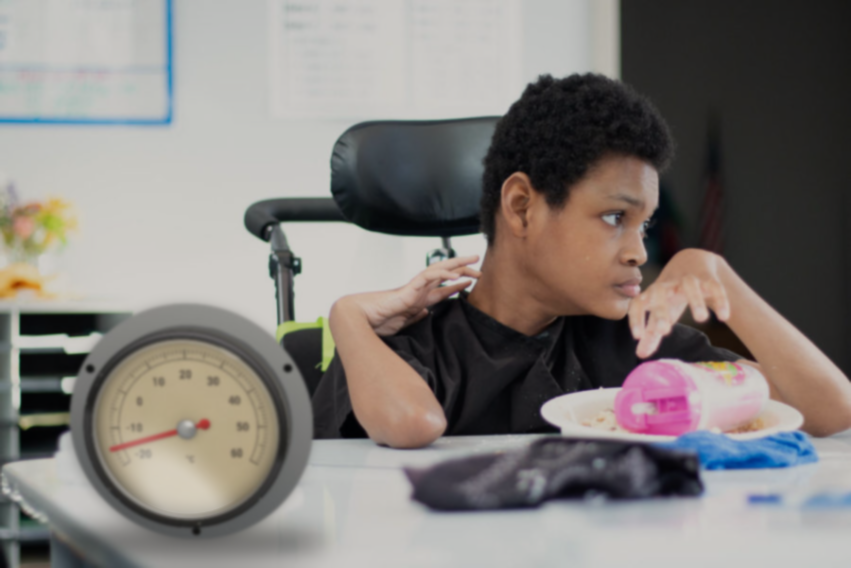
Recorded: value=-15 unit=°C
